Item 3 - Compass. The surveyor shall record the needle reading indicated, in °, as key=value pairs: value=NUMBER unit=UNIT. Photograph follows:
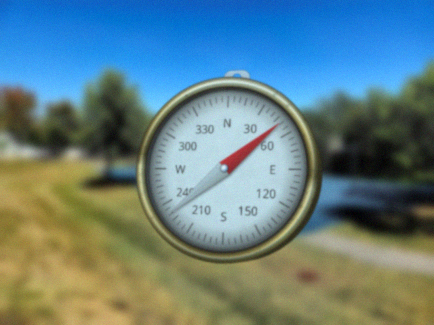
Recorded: value=50 unit=°
